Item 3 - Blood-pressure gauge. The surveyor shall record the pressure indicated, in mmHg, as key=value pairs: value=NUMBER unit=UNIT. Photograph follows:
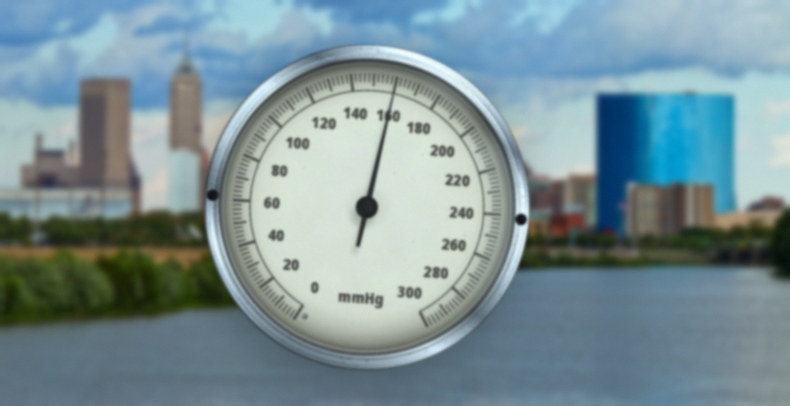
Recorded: value=160 unit=mmHg
